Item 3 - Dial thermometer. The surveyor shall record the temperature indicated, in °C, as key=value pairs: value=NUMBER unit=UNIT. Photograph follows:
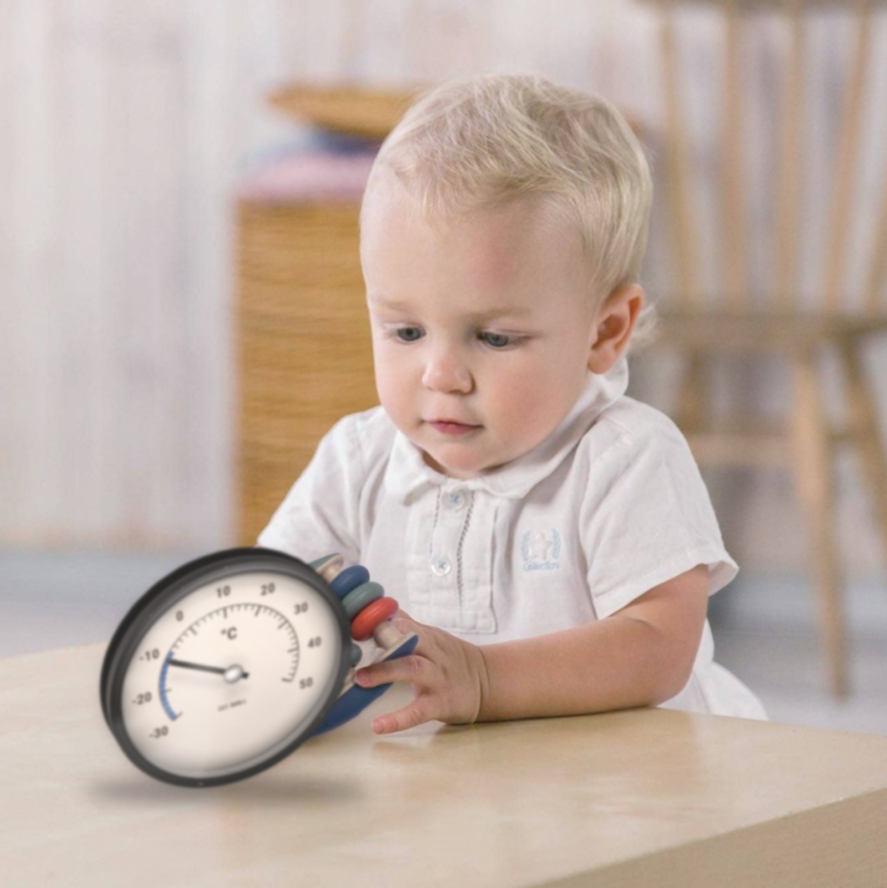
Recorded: value=-10 unit=°C
